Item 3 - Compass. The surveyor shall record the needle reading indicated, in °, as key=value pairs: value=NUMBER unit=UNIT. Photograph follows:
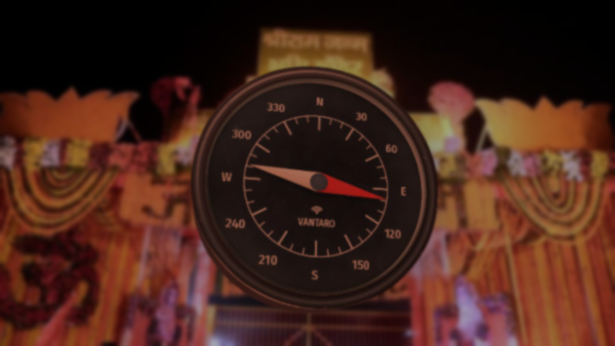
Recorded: value=100 unit=°
